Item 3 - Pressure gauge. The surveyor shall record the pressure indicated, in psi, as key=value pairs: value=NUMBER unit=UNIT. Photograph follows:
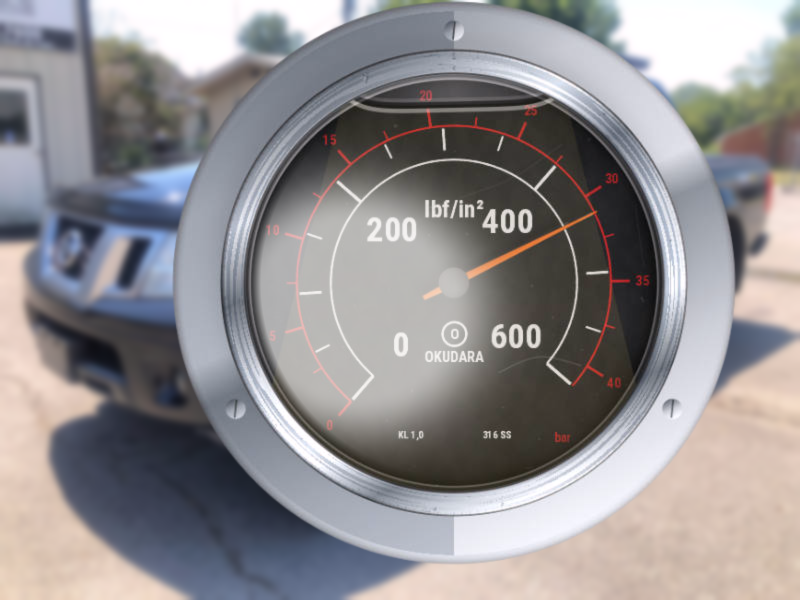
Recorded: value=450 unit=psi
